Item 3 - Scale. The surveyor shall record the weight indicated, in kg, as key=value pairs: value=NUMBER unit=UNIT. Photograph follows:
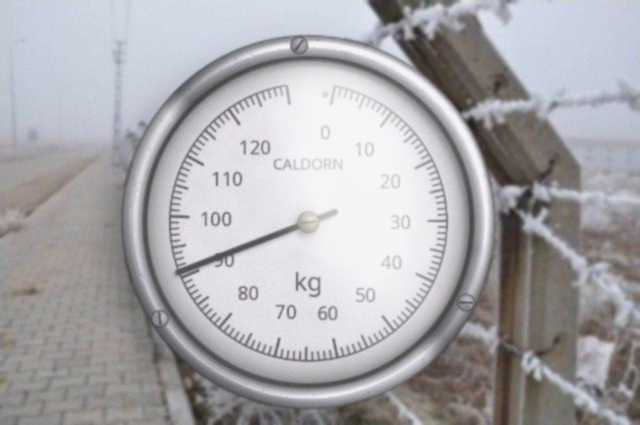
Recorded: value=91 unit=kg
